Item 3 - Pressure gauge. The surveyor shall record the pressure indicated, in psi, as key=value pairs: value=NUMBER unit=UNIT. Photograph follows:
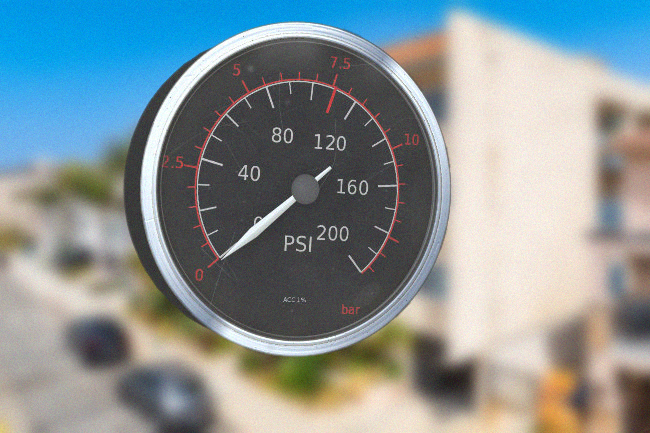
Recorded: value=0 unit=psi
